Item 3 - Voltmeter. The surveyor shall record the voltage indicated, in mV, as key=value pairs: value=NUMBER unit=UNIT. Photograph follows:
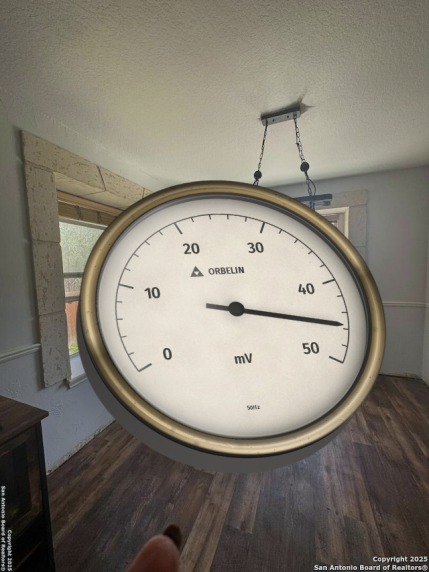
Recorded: value=46 unit=mV
